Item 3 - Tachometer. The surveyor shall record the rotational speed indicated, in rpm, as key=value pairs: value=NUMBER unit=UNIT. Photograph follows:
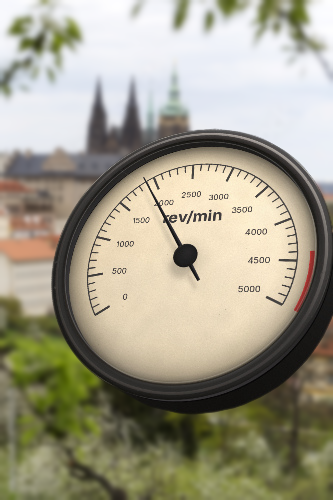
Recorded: value=1900 unit=rpm
